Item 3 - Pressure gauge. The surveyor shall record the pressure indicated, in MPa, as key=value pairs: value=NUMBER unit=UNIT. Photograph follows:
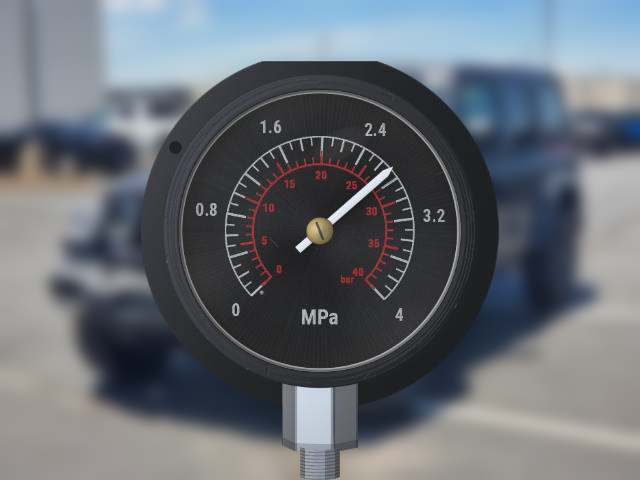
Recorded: value=2.7 unit=MPa
